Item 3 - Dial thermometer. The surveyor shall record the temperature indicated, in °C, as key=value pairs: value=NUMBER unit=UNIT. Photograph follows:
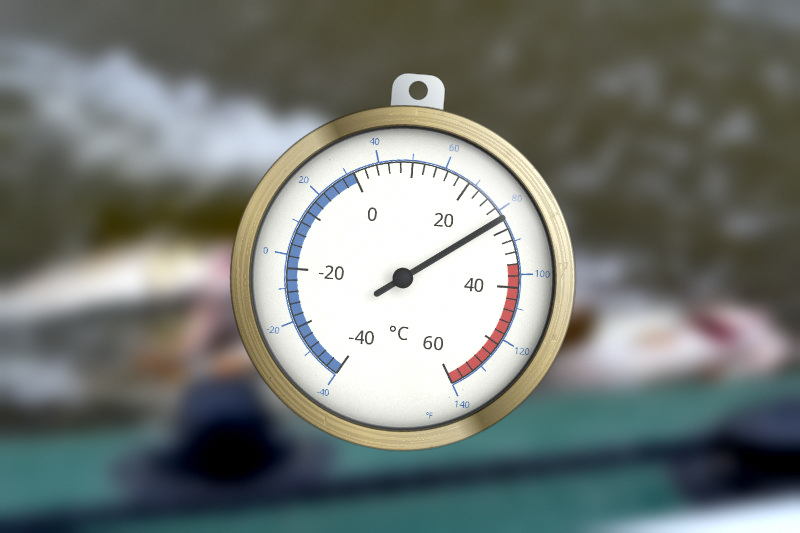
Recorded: value=28 unit=°C
